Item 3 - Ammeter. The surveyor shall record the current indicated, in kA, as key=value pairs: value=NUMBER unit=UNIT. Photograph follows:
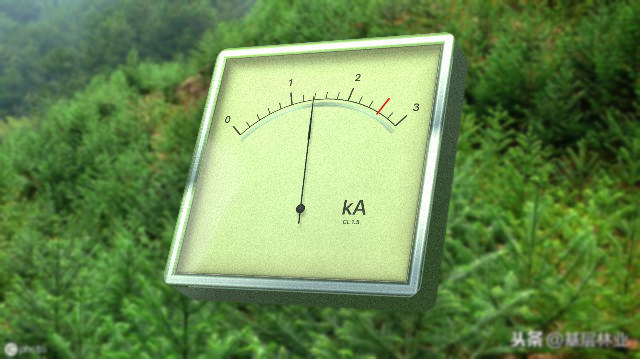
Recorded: value=1.4 unit=kA
